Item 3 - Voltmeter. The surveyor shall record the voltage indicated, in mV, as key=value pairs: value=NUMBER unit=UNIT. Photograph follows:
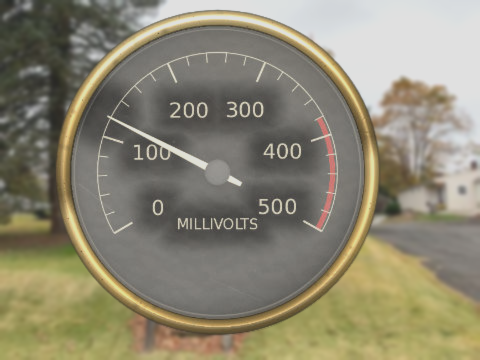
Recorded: value=120 unit=mV
